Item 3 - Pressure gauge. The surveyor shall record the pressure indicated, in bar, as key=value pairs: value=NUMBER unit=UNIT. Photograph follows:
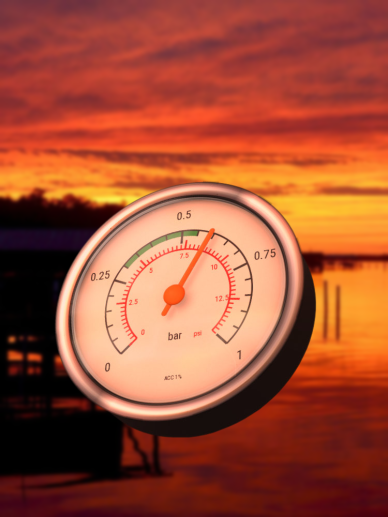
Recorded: value=0.6 unit=bar
